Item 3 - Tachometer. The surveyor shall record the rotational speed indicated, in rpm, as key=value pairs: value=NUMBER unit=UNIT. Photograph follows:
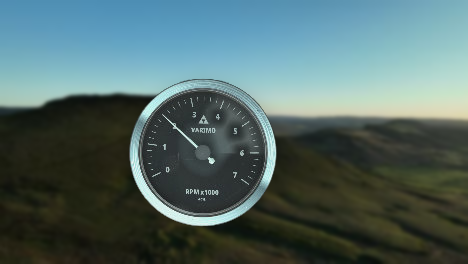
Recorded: value=2000 unit=rpm
